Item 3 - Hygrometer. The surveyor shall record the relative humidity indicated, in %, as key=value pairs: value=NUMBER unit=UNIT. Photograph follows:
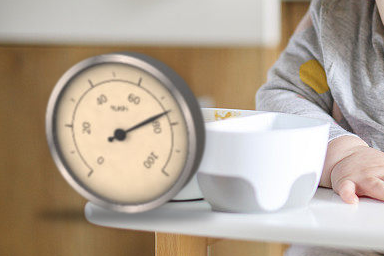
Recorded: value=75 unit=%
